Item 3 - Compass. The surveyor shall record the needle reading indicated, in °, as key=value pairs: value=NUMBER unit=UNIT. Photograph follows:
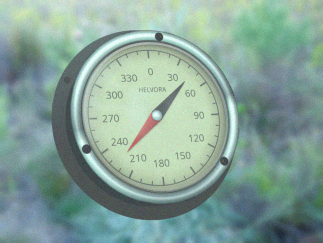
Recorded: value=225 unit=°
